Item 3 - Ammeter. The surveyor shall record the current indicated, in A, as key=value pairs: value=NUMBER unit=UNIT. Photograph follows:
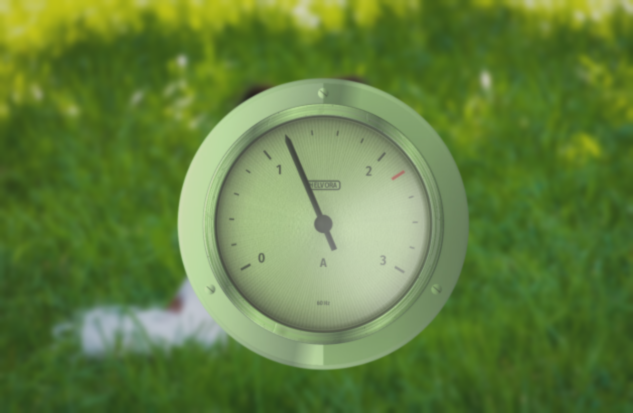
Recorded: value=1.2 unit=A
